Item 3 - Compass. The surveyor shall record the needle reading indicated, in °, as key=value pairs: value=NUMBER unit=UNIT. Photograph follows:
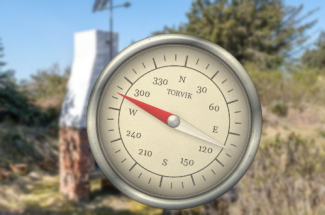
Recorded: value=285 unit=°
